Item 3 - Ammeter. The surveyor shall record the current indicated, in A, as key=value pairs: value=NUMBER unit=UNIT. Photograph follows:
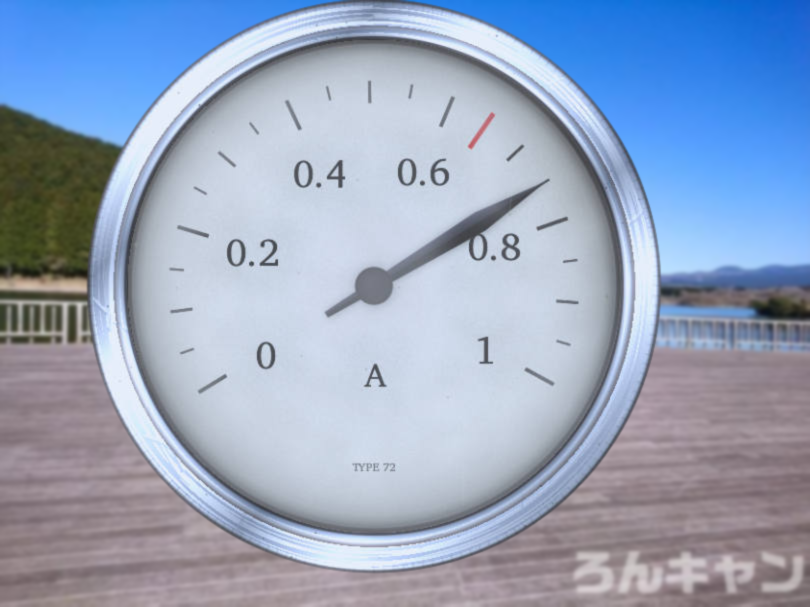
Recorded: value=0.75 unit=A
